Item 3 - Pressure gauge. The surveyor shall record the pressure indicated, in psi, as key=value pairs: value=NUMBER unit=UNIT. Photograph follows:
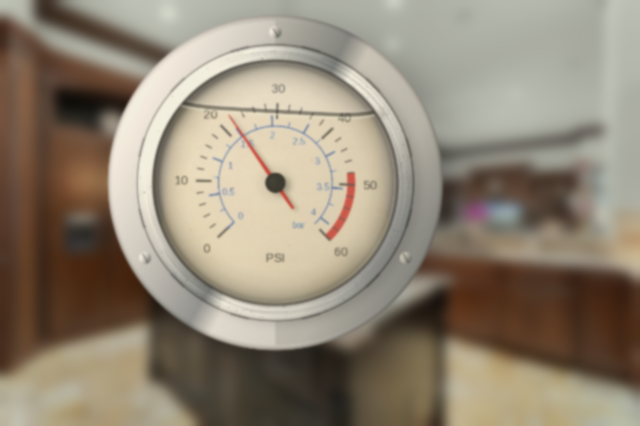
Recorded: value=22 unit=psi
